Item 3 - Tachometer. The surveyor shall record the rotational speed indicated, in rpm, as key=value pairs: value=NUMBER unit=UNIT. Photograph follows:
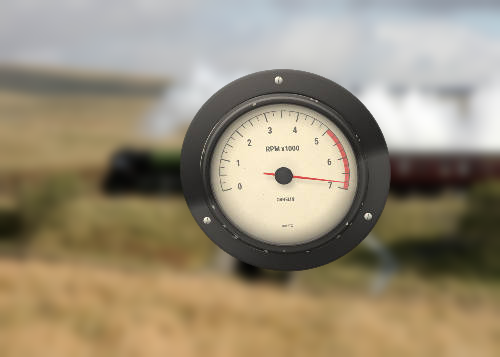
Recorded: value=6750 unit=rpm
